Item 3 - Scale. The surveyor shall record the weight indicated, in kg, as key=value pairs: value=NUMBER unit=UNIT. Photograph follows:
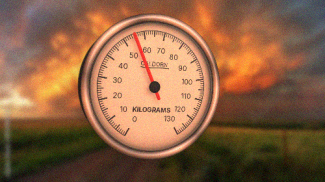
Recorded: value=55 unit=kg
